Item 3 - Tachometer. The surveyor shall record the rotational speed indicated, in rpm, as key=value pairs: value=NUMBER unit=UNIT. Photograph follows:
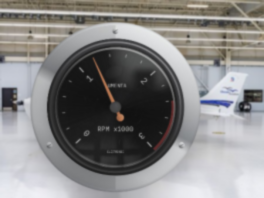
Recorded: value=1200 unit=rpm
